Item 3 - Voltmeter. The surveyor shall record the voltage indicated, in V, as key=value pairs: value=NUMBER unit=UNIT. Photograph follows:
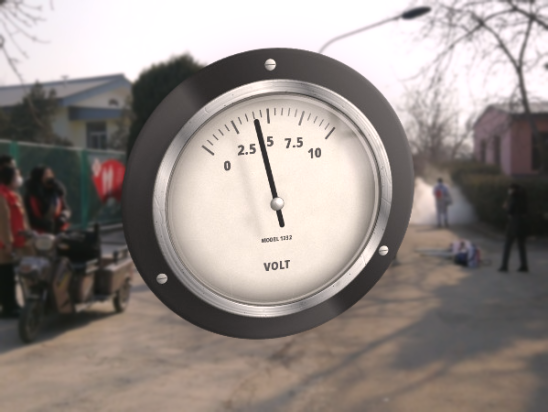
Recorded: value=4 unit=V
